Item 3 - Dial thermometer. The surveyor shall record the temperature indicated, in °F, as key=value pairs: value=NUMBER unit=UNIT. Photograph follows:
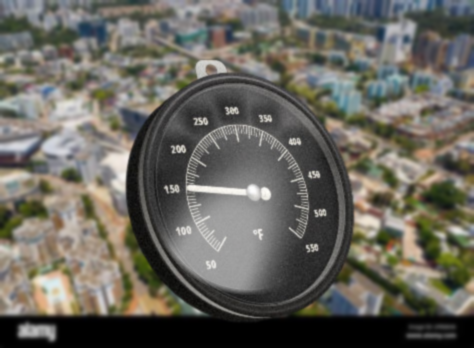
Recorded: value=150 unit=°F
